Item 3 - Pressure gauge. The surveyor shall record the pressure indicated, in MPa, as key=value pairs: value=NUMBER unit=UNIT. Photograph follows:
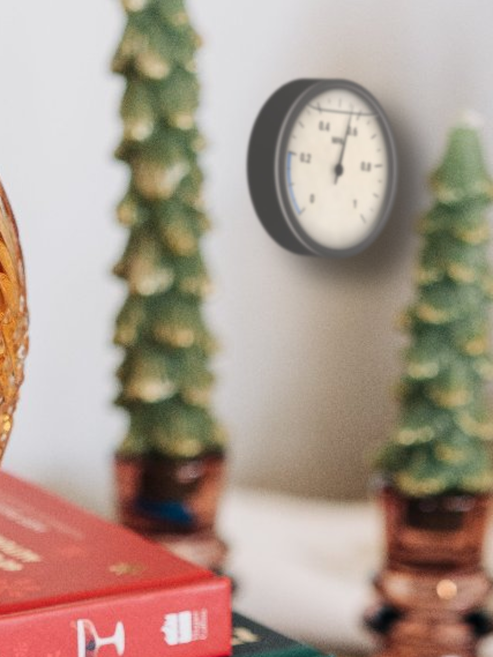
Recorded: value=0.55 unit=MPa
